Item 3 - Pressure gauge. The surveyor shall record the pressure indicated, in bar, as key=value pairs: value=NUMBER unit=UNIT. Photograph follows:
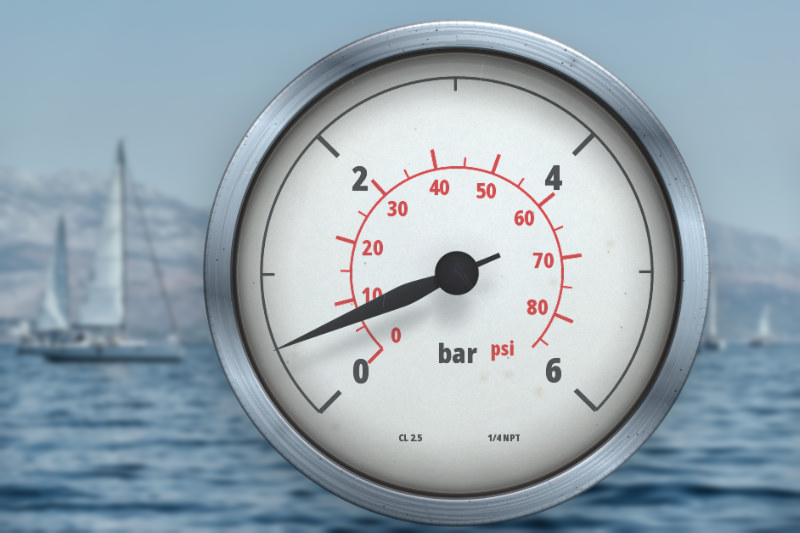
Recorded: value=0.5 unit=bar
